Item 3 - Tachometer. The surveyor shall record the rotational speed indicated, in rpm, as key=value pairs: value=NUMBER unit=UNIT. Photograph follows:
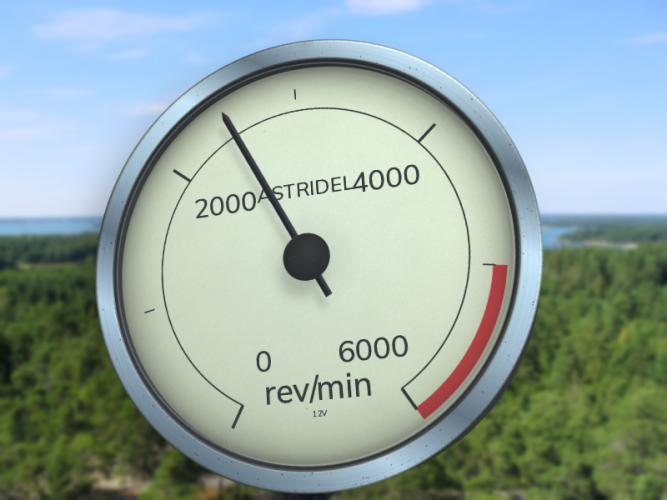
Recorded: value=2500 unit=rpm
